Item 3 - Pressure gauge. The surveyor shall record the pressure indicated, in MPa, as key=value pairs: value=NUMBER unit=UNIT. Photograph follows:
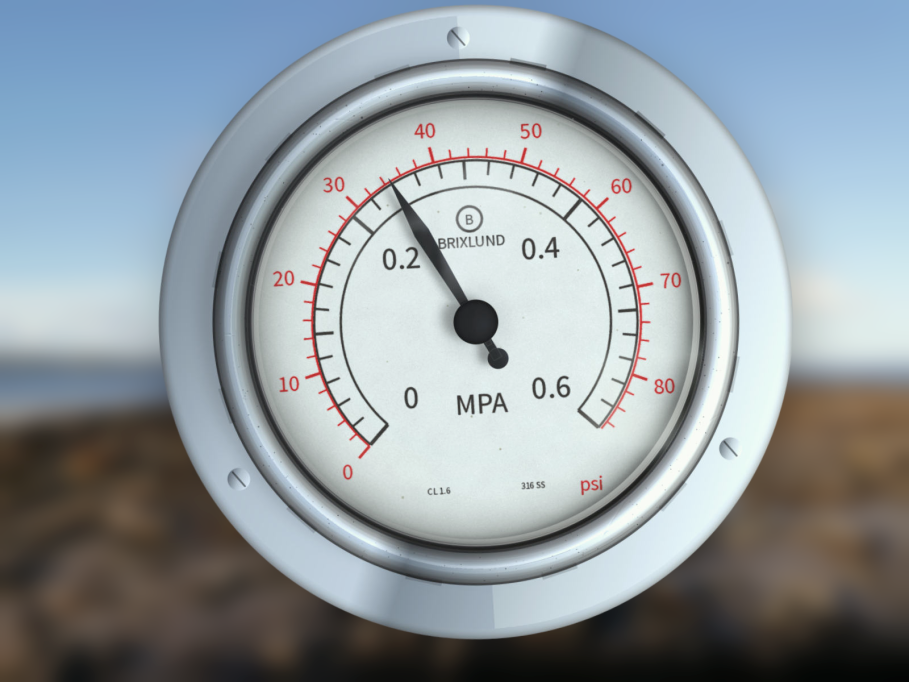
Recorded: value=0.24 unit=MPa
